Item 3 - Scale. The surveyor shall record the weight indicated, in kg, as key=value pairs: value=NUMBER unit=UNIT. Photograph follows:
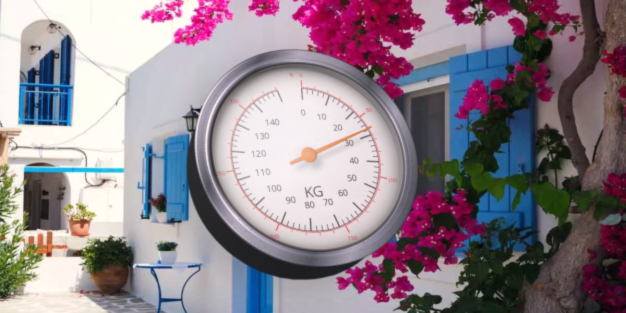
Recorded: value=28 unit=kg
